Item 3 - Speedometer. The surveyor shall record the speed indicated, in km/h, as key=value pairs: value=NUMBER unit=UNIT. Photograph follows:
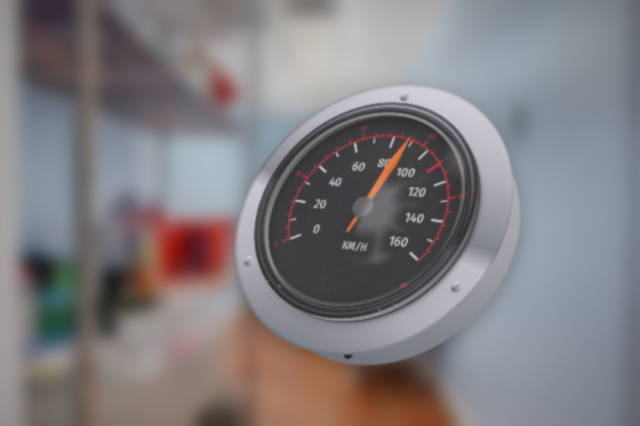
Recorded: value=90 unit=km/h
